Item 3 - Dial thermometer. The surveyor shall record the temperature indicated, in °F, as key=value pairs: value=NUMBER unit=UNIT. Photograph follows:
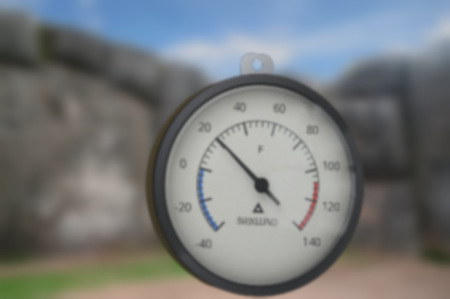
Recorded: value=20 unit=°F
